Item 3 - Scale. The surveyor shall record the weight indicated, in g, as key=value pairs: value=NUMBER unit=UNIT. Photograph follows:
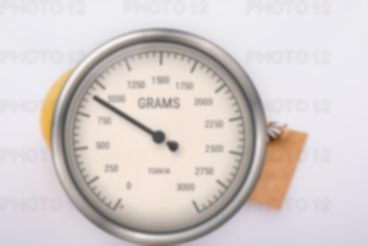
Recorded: value=900 unit=g
